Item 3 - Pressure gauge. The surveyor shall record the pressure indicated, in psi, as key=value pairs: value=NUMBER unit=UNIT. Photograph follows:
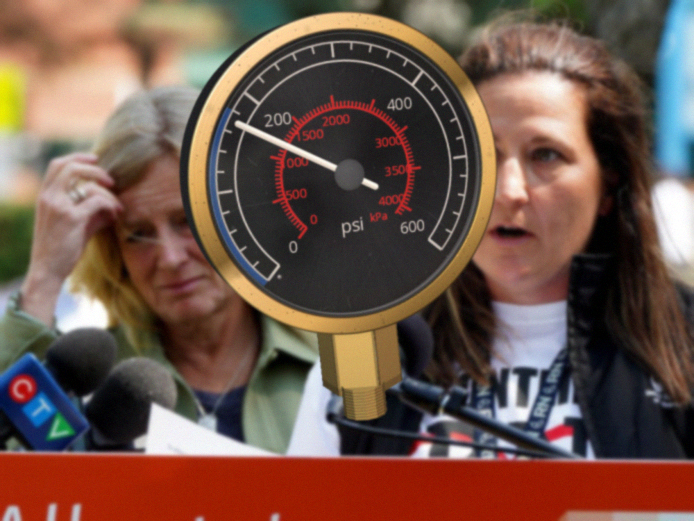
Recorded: value=170 unit=psi
